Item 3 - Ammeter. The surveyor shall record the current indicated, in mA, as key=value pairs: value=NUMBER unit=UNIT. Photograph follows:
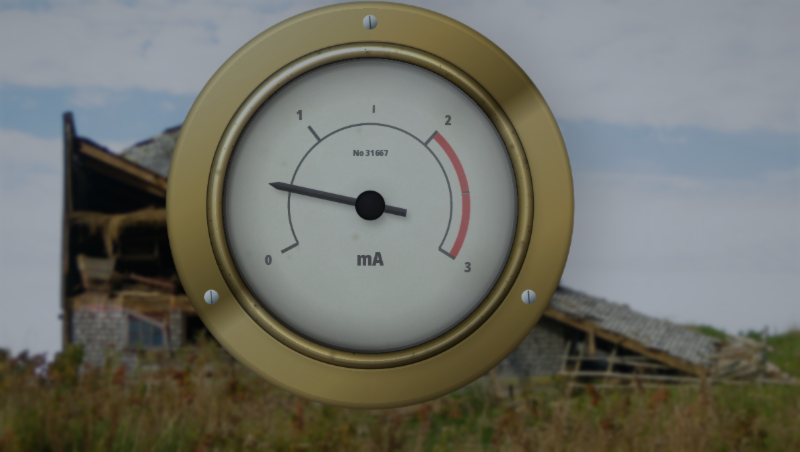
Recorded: value=0.5 unit=mA
